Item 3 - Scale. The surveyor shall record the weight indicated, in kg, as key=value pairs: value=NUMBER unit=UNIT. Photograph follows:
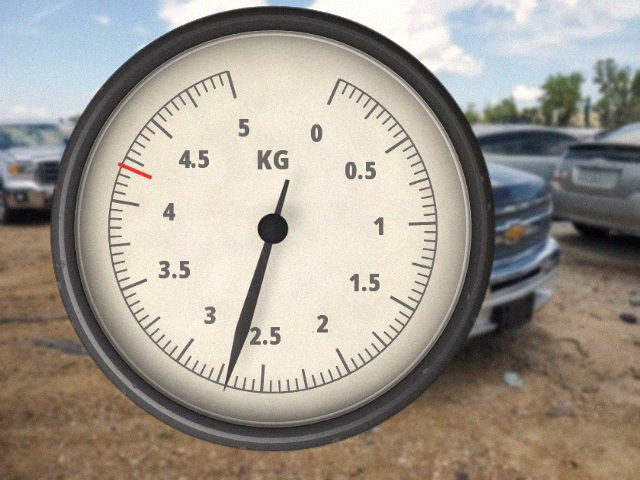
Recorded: value=2.7 unit=kg
